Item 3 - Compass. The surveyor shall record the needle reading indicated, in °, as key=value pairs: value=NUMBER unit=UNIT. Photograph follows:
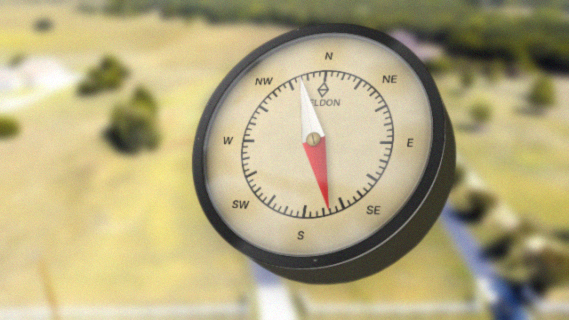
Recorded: value=160 unit=°
